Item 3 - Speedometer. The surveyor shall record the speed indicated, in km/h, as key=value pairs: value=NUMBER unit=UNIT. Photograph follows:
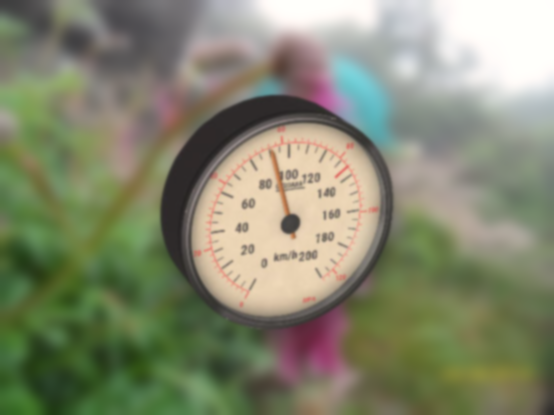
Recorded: value=90 unit=km/h
